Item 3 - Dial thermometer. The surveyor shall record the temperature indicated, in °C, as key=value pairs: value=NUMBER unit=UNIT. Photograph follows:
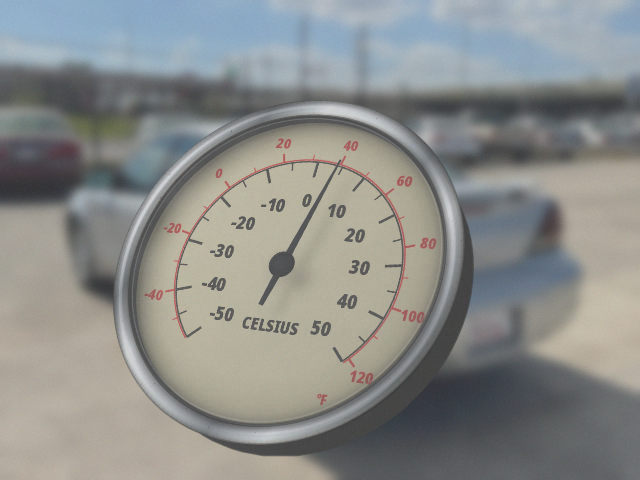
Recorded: value=5 unit=°C
